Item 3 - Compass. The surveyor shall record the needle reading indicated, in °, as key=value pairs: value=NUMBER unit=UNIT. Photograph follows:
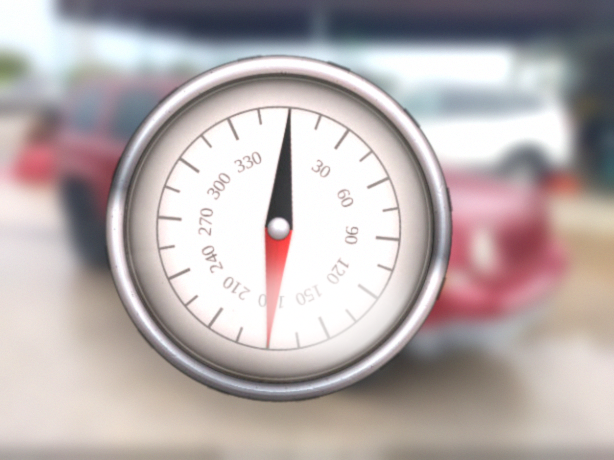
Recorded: value=180 unit=°
